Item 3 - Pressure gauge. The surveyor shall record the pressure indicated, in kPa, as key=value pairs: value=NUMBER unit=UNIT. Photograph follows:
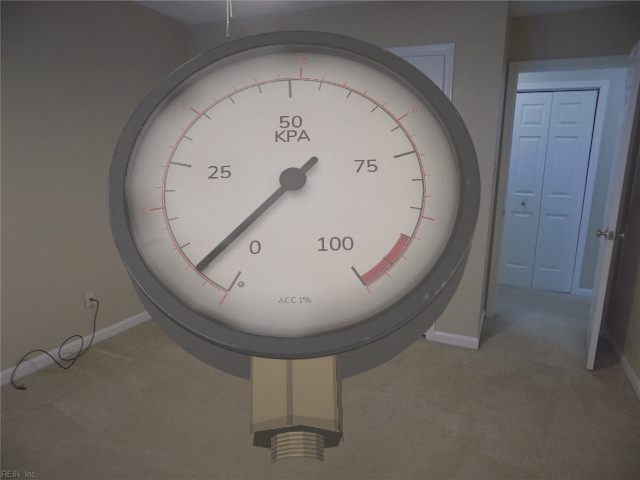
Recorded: value=5 unit=kPa
